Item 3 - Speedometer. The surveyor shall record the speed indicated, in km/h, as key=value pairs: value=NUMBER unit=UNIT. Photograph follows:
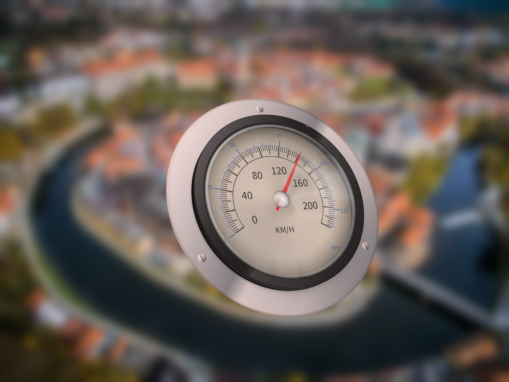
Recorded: value=140 unit=km/h
